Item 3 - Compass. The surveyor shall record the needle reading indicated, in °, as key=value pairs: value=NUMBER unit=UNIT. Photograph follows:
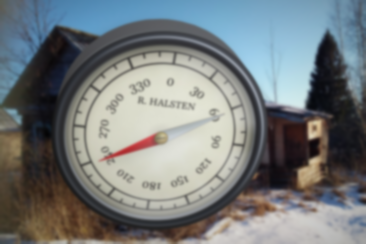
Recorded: value=240 unit=°
